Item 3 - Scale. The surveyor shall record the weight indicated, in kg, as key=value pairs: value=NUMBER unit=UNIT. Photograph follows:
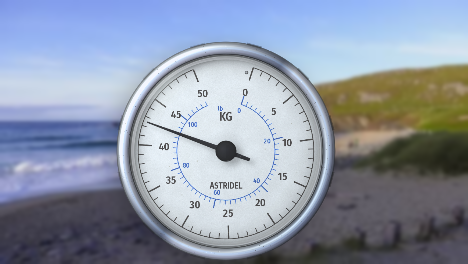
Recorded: value=42.5 unit=kg
